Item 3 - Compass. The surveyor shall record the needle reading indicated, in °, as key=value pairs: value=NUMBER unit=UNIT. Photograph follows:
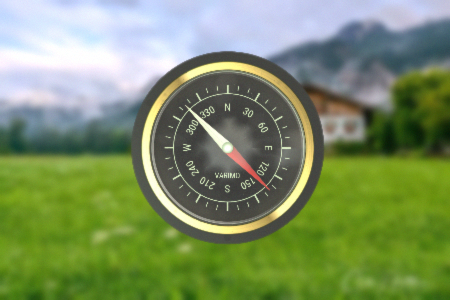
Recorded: value=135 unit=°
